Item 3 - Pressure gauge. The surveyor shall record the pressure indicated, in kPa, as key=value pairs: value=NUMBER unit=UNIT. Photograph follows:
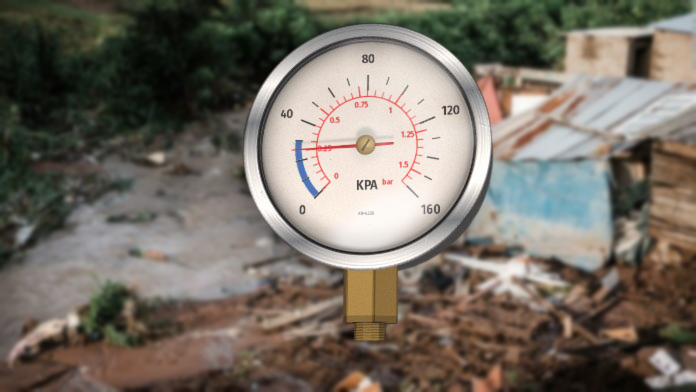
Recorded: value=25 unit=kPa
